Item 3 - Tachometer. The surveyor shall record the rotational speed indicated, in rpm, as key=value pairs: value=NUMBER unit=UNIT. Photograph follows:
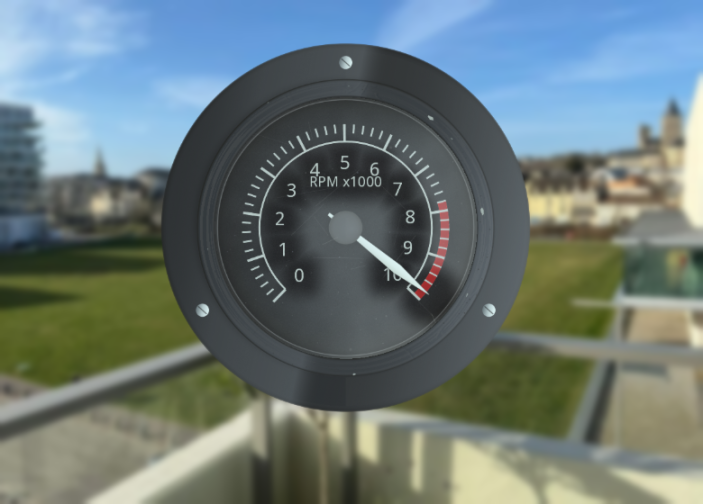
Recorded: value=9800 unit=rpm
